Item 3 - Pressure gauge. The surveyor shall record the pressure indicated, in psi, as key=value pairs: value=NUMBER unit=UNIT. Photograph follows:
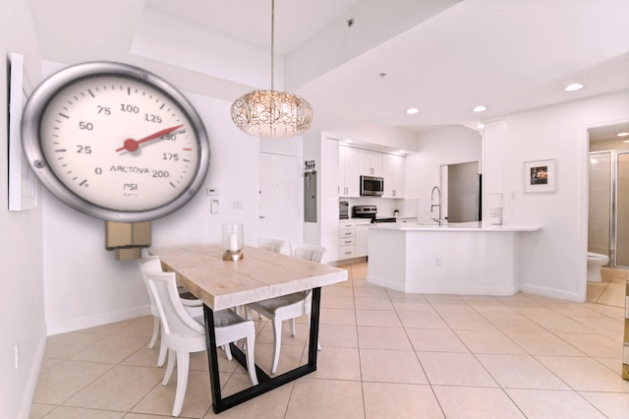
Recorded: value=145 unit=psi
